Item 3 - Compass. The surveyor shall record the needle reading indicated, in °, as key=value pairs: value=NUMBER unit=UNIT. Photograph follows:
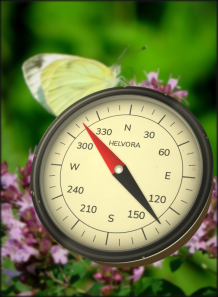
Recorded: value=315 unit=°
